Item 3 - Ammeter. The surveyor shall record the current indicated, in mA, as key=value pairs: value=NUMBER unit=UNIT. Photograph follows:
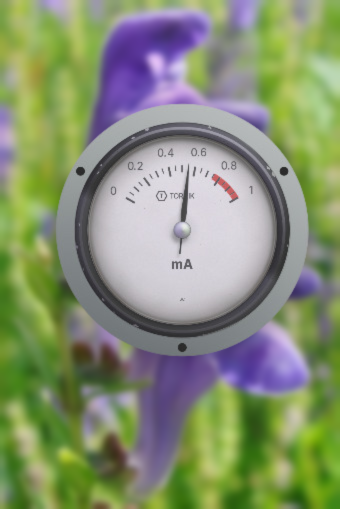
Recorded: value=0.55 unit=mA
